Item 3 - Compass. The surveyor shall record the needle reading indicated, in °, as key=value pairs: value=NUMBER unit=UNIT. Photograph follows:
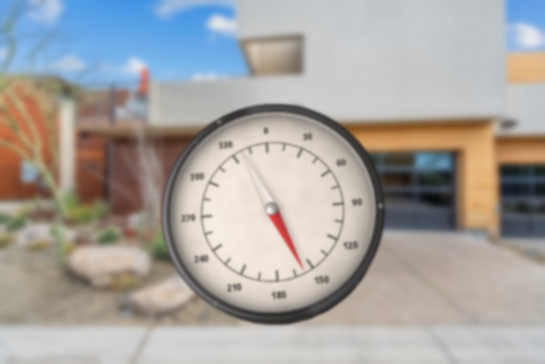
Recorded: value=157.5 unit=°
